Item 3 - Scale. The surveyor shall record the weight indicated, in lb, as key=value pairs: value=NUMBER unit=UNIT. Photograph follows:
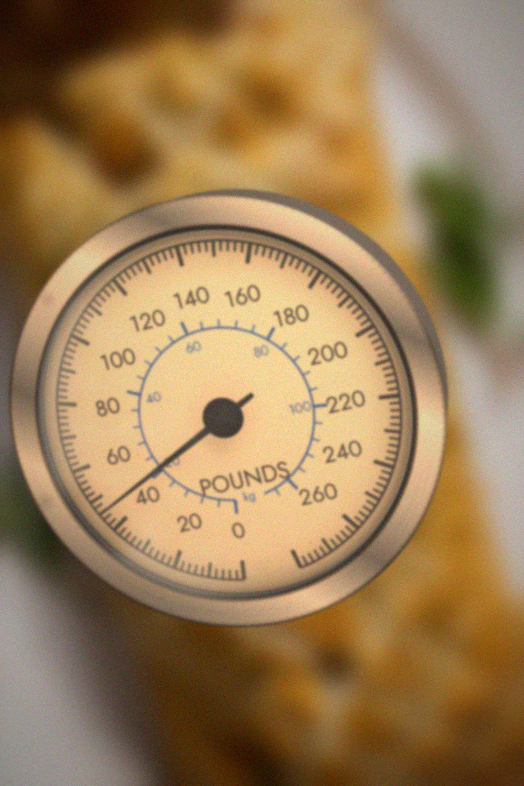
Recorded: value=46 unit=lb
